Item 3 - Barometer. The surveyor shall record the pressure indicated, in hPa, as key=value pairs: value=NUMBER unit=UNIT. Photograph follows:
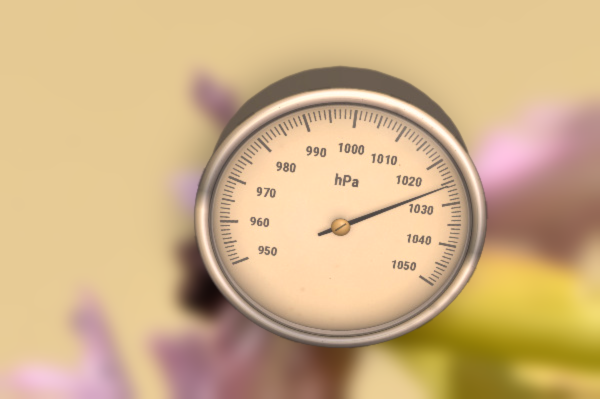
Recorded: value=1025 unit=hPa
